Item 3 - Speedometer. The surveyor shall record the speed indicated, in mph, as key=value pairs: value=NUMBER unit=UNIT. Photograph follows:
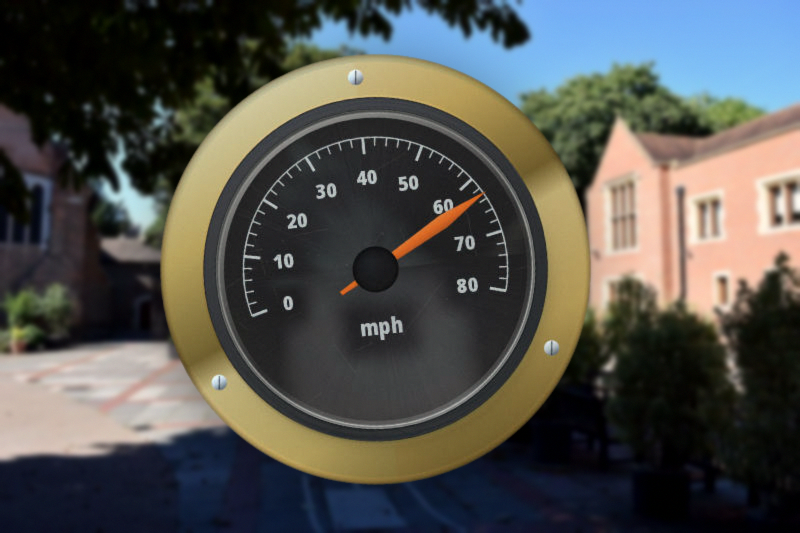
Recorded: value=63 unit=mph
